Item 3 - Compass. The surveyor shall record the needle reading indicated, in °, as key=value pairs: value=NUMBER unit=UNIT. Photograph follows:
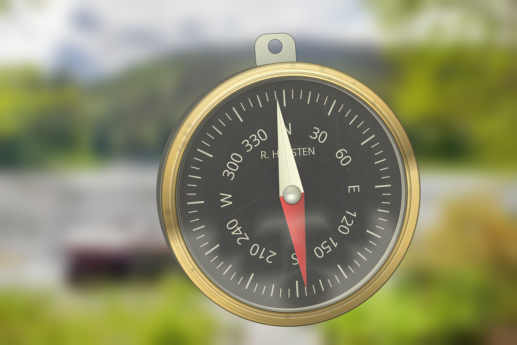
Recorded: value=175 unit=°
